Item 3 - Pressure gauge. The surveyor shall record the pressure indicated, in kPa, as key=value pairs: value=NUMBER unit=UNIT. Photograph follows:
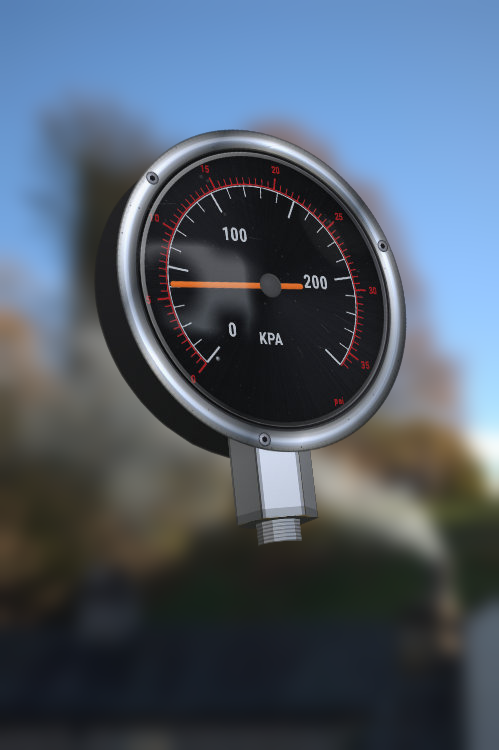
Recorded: value=40 unit=kPa
